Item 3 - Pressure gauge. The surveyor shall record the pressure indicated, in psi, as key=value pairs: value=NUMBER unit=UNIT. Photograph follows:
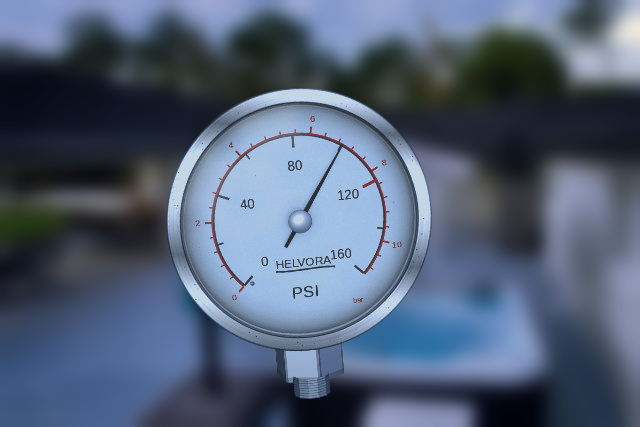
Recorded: value=100 unit=psi
